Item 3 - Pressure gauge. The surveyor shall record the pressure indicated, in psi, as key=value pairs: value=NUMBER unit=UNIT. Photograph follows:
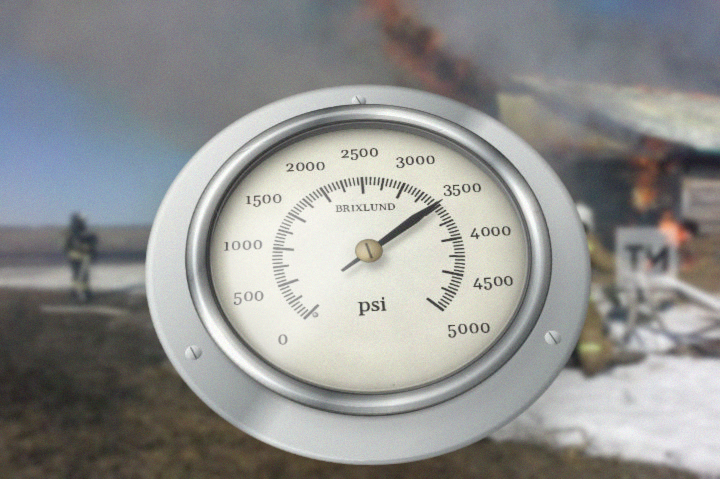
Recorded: value=3500 unit=psi
